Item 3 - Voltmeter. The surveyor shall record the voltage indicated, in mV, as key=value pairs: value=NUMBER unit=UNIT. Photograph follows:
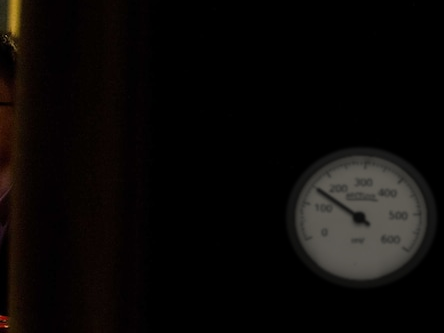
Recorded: value=150 unit=mV
